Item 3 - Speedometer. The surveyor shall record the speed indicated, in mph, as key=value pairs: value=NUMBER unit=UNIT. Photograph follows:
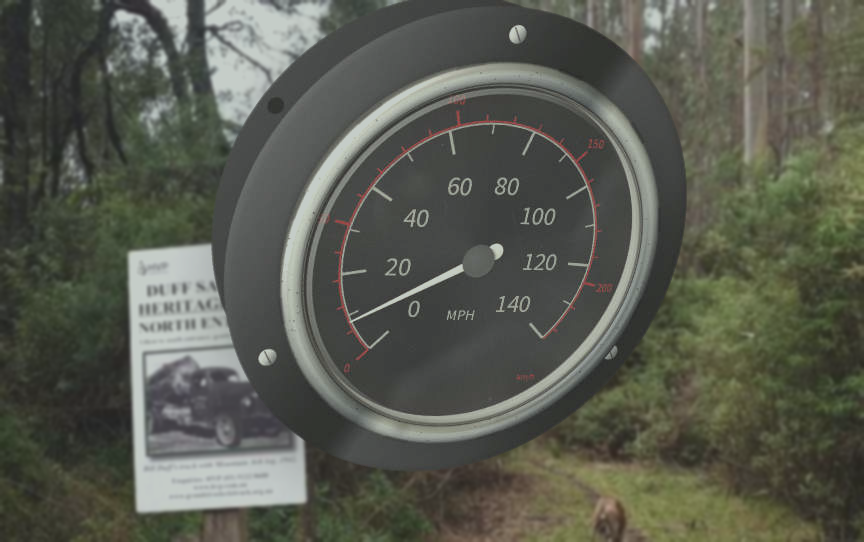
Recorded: value=10 unit=mph
